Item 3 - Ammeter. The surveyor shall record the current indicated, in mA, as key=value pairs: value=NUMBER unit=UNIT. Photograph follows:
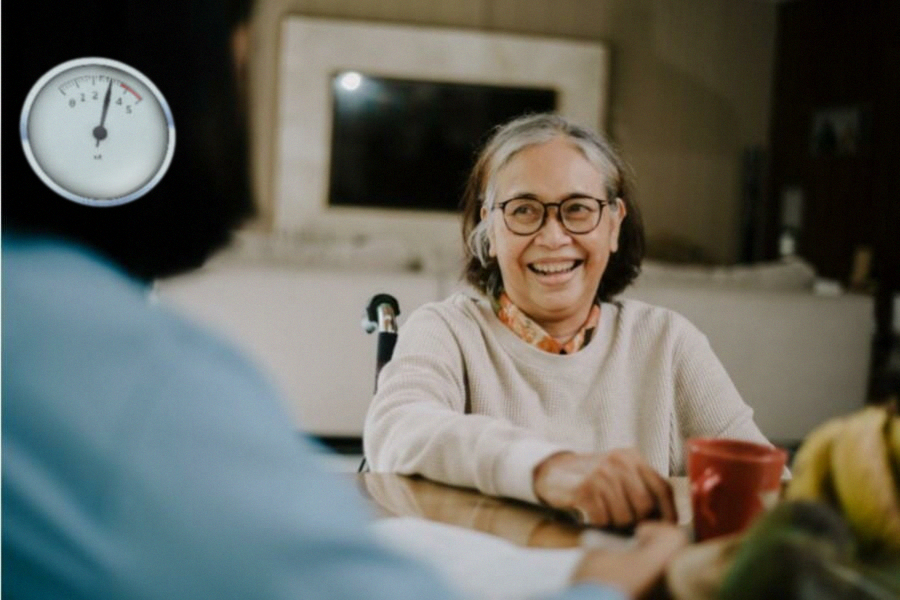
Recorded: value=3 unit=mA
